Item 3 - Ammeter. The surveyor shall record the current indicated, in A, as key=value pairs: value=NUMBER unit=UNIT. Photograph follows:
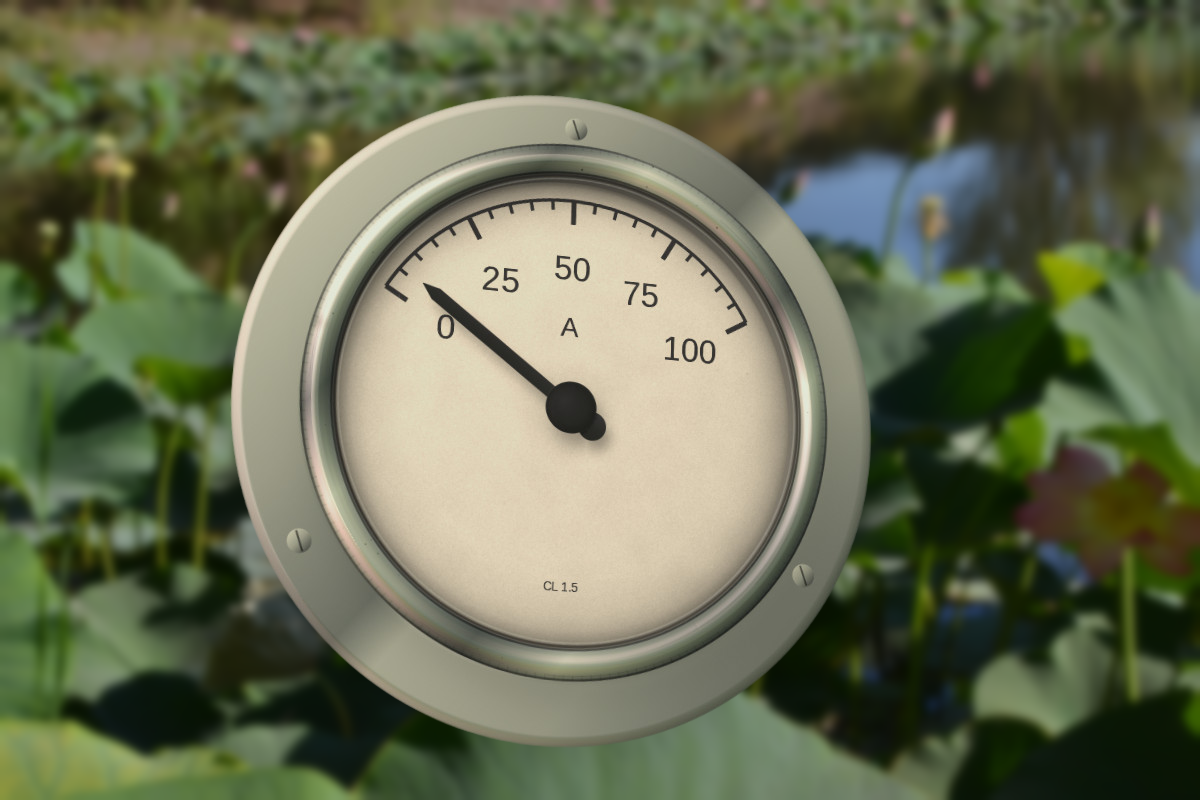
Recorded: value=5 unit=A
